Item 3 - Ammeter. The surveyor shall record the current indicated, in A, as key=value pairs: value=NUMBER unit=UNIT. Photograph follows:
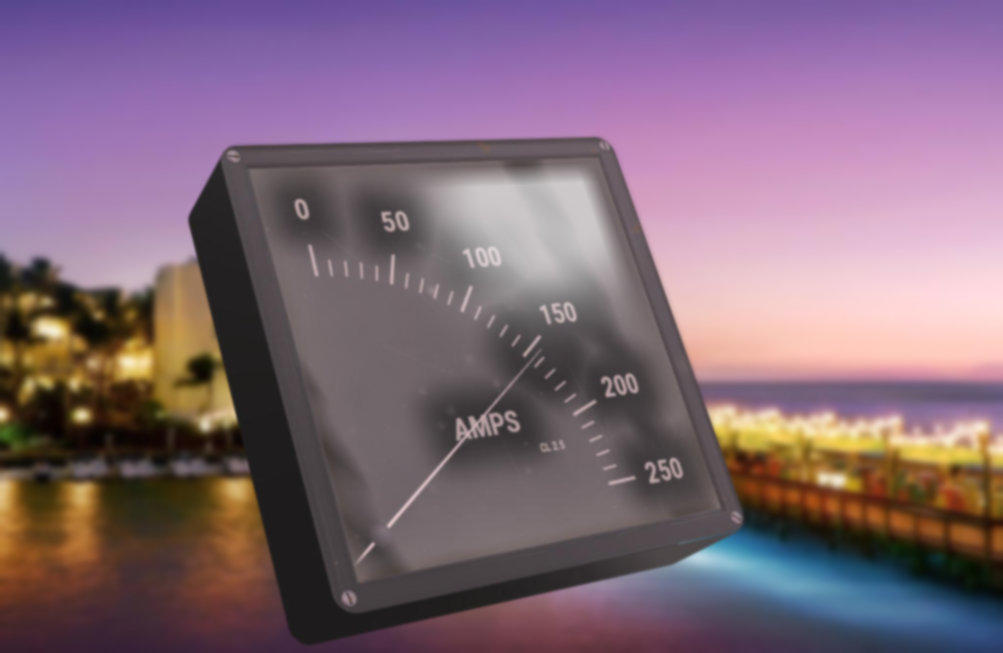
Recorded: value=155 unit=A
